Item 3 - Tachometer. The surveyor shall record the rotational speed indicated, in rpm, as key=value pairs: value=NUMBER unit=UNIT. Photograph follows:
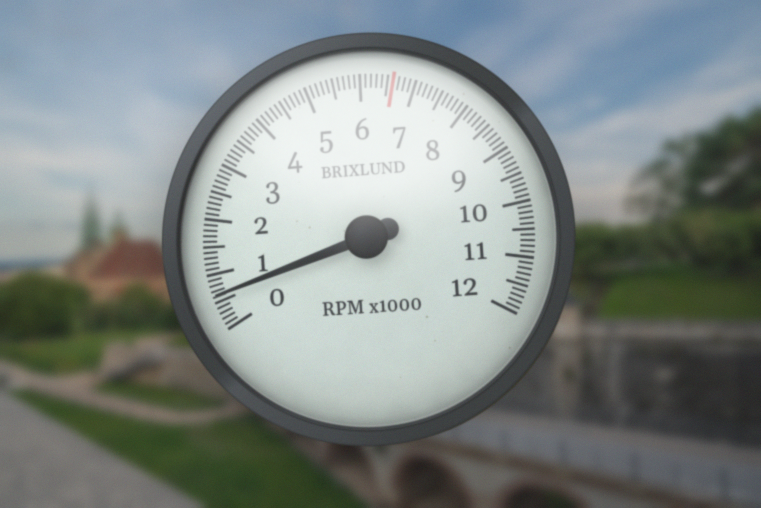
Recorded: value=600 unit=rpm
